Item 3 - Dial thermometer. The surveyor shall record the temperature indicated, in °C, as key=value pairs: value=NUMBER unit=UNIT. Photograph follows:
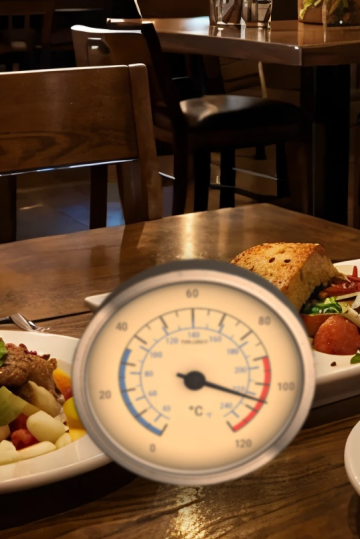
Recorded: value=105 unit=°C
